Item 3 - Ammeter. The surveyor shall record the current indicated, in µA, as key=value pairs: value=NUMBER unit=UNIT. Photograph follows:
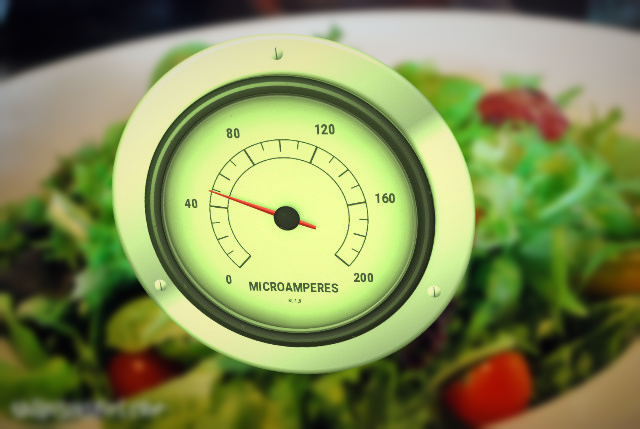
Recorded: value=50 unit=µA
